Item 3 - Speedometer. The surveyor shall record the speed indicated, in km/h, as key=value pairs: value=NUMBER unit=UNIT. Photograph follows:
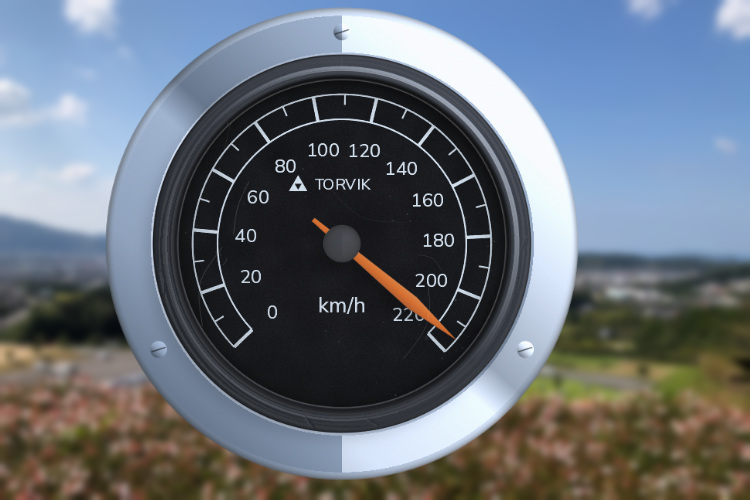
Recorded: value=215 unit=km/h
